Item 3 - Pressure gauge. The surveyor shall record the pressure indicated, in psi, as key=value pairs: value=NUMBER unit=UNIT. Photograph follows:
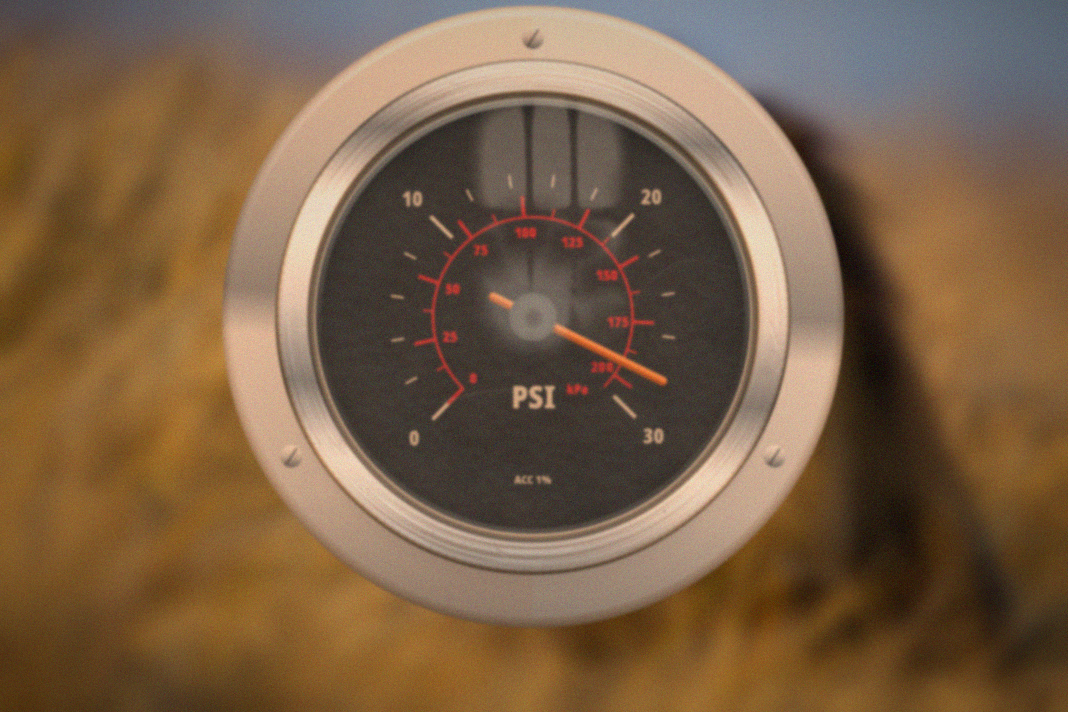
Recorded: value=28 unit=psi
